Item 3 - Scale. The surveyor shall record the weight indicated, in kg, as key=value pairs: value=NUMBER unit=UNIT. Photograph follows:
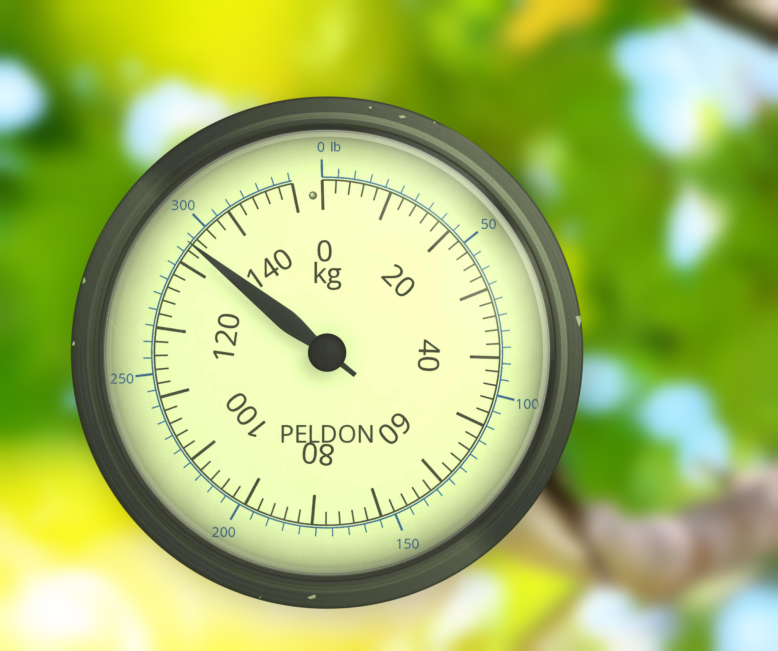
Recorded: value=133 unit=kg
